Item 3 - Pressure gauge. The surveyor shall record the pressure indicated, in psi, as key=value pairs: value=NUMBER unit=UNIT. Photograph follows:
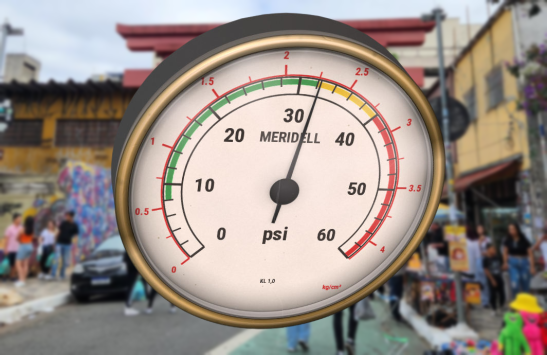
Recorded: value=32 unit=psi
